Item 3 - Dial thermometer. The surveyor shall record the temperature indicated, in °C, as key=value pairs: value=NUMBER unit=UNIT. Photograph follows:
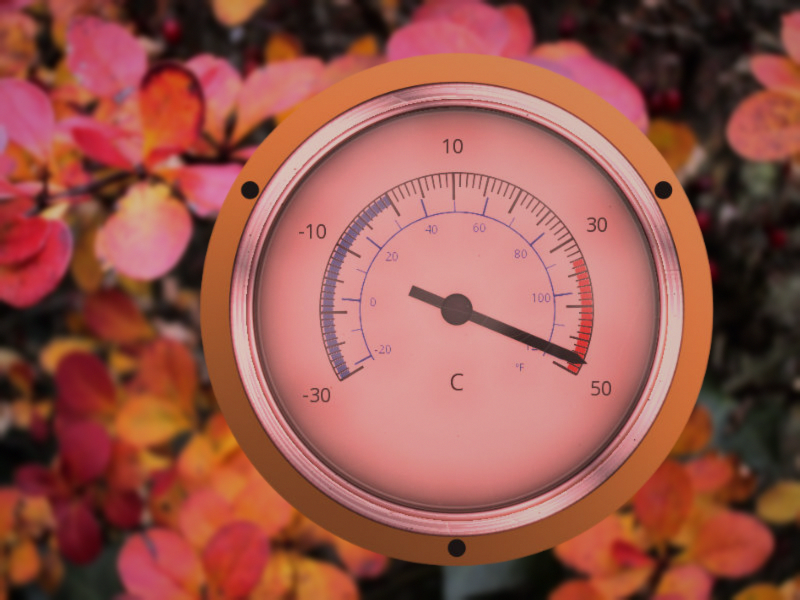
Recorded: value=48 unit=°C
